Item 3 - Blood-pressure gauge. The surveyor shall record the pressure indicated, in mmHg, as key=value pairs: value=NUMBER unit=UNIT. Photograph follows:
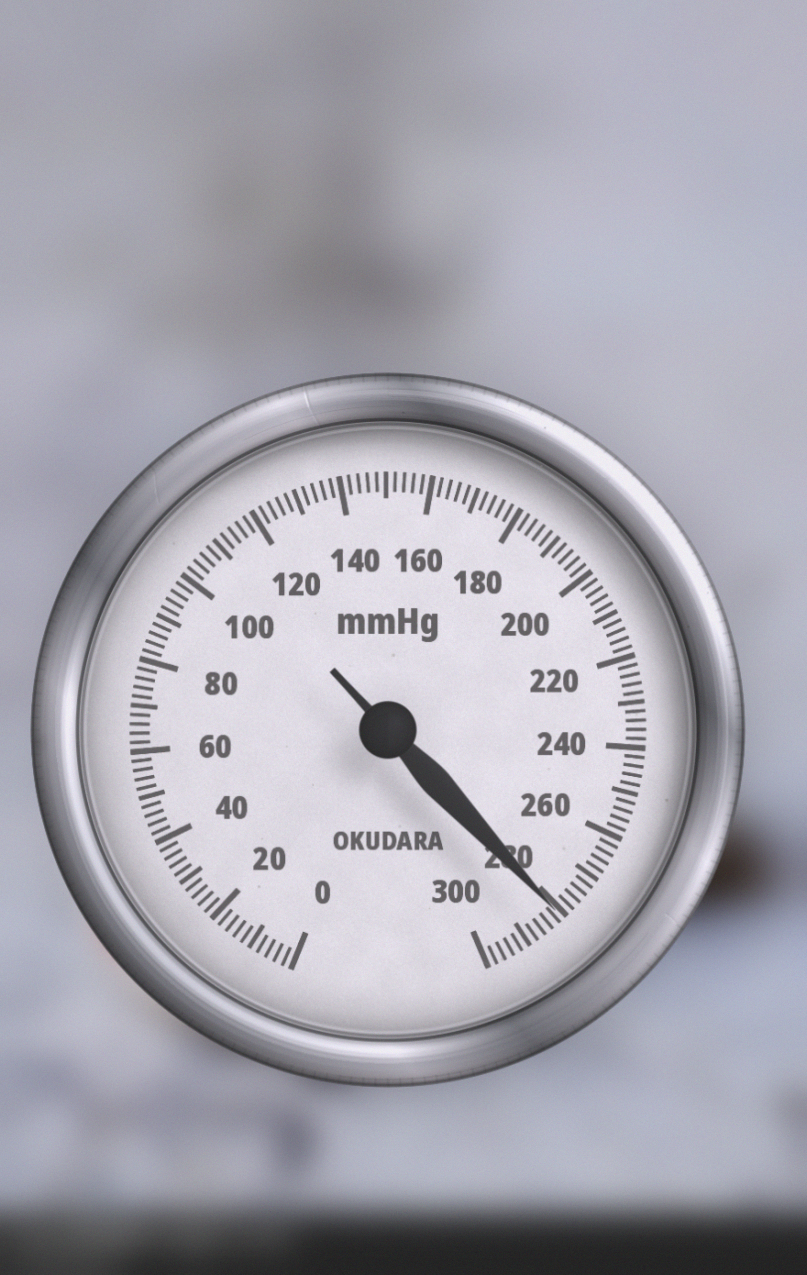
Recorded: value=281 unit=mmHg
